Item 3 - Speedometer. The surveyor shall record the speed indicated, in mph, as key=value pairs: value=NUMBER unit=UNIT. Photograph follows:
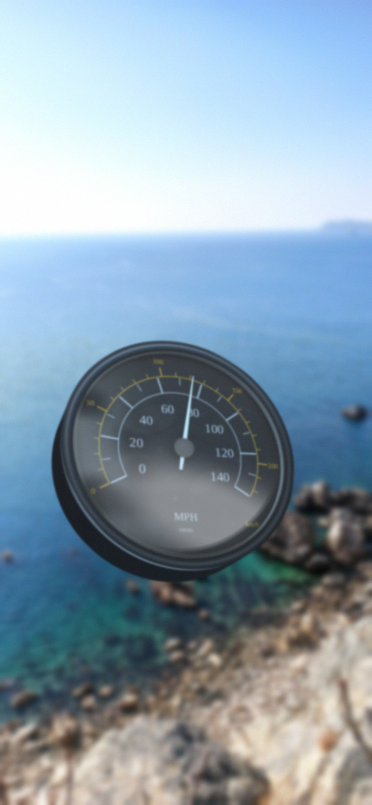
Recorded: value=75 unit=mph
